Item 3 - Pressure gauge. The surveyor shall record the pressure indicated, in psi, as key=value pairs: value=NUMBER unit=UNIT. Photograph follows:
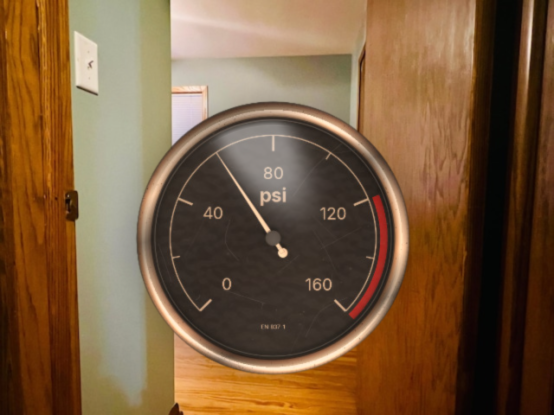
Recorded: value=60 unit=psi
